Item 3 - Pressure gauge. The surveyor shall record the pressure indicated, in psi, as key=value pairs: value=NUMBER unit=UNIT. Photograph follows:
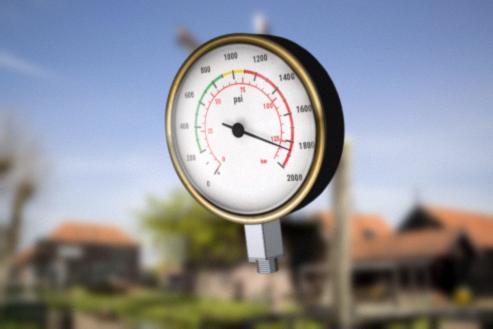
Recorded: value=1850 unit=psi
